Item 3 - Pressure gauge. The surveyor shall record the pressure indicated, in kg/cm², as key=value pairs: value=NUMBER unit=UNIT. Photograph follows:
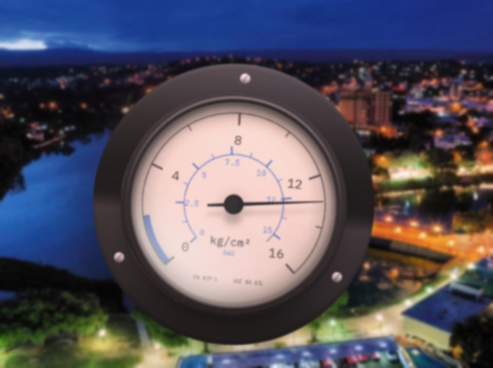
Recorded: value=13 unit=kg/cm²
